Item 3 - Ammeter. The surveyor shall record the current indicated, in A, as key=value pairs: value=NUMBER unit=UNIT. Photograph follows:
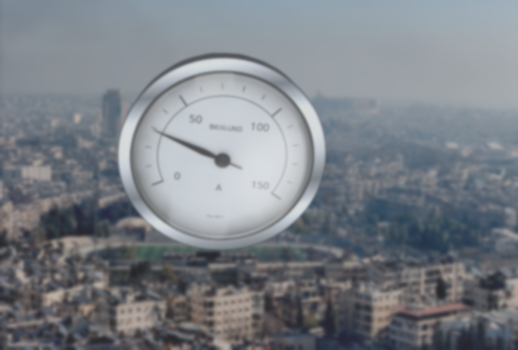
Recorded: value=30 unit=A
